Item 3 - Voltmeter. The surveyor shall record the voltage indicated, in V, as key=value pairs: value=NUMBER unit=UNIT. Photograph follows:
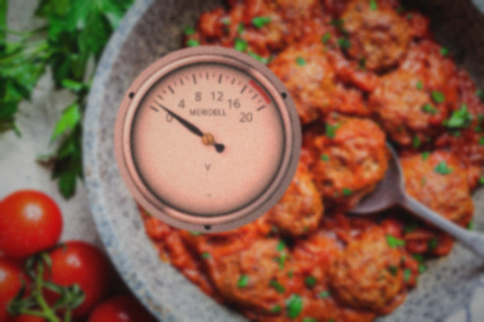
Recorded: value=1 unit=V
